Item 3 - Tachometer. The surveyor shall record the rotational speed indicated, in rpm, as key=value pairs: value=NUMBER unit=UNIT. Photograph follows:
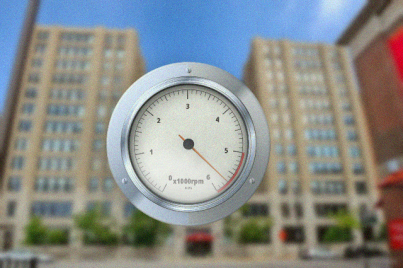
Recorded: value=5700 unit=rpm
